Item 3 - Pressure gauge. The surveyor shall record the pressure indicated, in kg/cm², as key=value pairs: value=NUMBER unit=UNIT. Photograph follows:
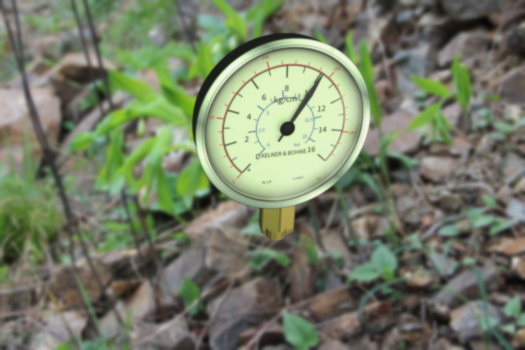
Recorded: value=10 unit=kg/cm²
